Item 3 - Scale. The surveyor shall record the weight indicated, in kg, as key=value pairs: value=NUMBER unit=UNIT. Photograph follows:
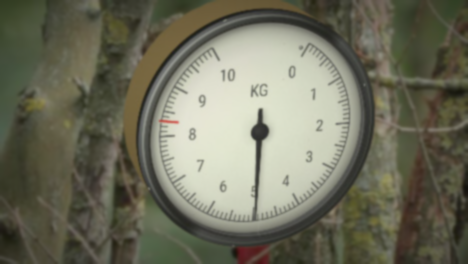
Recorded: value=5 unit=kg
